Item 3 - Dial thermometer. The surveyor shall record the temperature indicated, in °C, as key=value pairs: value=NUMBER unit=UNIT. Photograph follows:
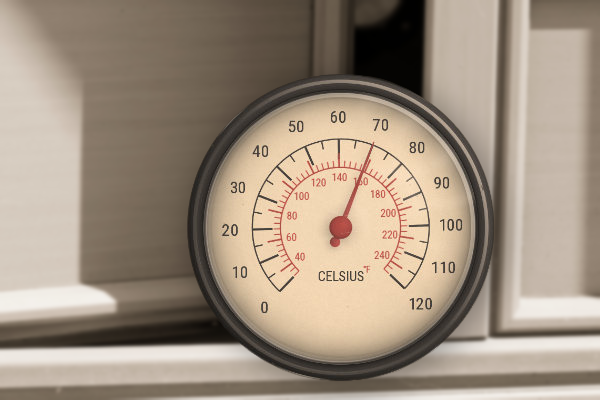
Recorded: value=70 unit=°C
